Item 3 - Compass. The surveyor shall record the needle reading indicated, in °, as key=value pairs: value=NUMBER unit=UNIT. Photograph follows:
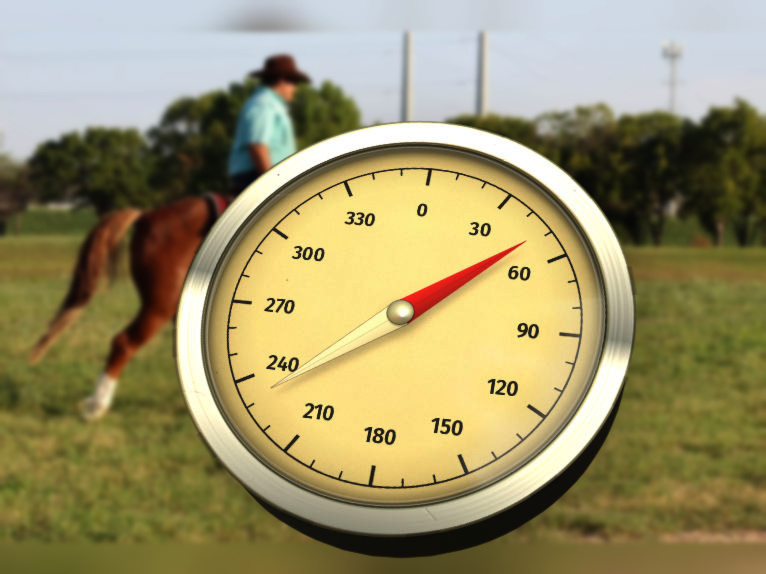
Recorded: value=50 unit=°
